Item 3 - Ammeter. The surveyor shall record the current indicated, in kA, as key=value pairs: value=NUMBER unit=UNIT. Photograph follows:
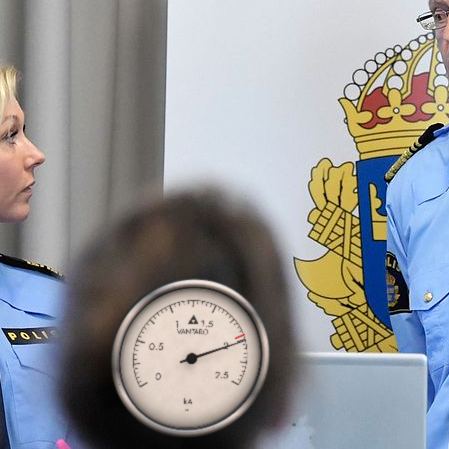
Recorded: value=2 unit=kA
